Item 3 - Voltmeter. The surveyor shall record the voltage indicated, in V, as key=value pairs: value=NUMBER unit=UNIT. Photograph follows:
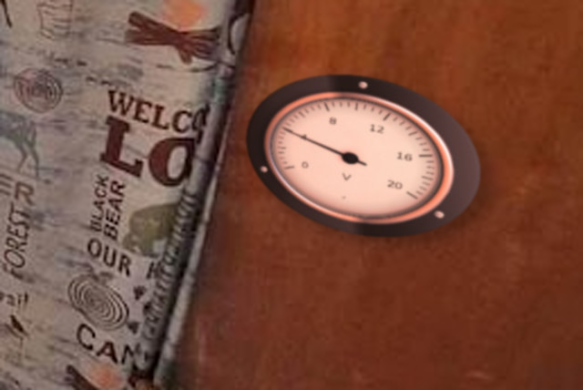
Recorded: value=4 unit=V
